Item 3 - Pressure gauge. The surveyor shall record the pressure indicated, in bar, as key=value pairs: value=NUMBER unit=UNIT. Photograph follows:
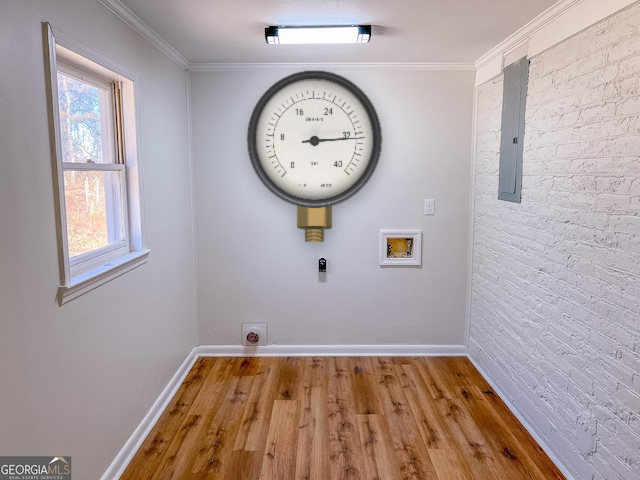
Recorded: value=33 unit=bar
